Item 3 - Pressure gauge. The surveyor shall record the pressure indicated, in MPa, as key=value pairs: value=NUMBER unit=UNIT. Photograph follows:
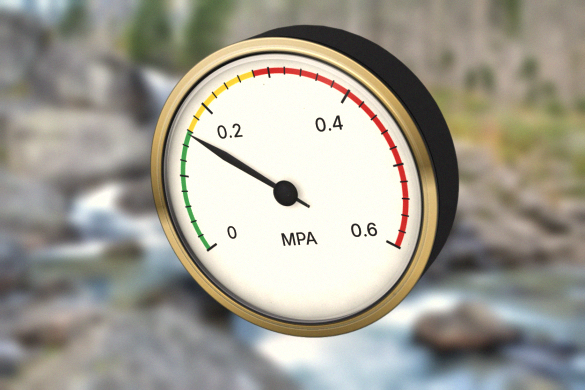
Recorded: value=0.16 unit=MPa
